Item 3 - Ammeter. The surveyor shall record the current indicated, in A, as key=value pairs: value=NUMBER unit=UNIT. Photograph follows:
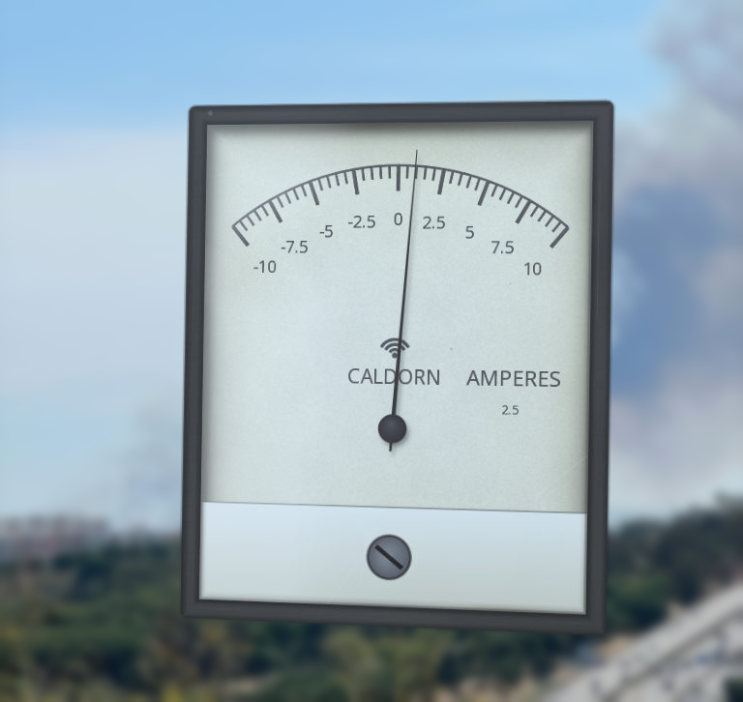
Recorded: value=1 unit=A
